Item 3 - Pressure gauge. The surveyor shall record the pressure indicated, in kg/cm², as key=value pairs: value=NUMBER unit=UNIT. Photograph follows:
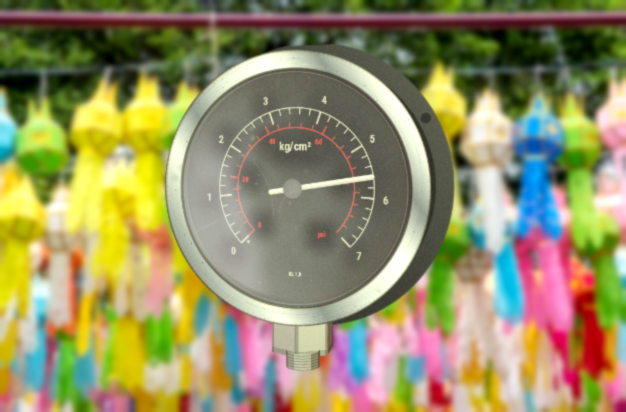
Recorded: value=5.6 unit=kg/cm²
